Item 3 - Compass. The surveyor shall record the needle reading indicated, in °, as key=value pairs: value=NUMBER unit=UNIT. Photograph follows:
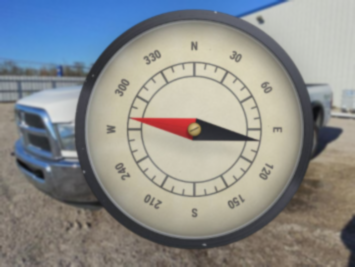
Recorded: value=280 unit=°
